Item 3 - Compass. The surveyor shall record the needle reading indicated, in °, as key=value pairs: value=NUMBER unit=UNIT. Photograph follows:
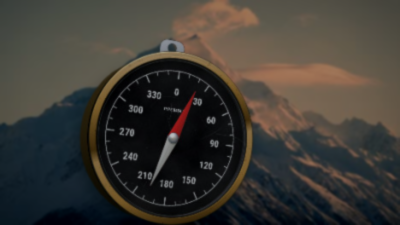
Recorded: value=20 unit=°
